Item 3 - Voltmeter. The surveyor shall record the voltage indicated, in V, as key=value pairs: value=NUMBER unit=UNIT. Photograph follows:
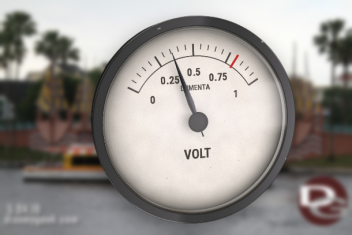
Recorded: value=0.35 unit=V
